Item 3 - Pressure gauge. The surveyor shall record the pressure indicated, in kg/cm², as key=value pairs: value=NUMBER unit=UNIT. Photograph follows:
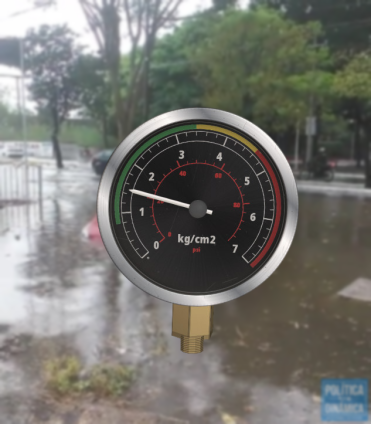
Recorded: value=1.5 unit=kg/cm²
